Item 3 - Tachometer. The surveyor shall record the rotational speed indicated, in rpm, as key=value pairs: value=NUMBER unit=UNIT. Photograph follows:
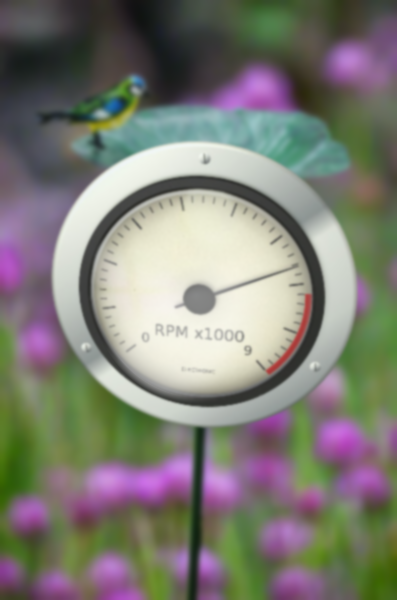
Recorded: value=6600 unit=rpm
